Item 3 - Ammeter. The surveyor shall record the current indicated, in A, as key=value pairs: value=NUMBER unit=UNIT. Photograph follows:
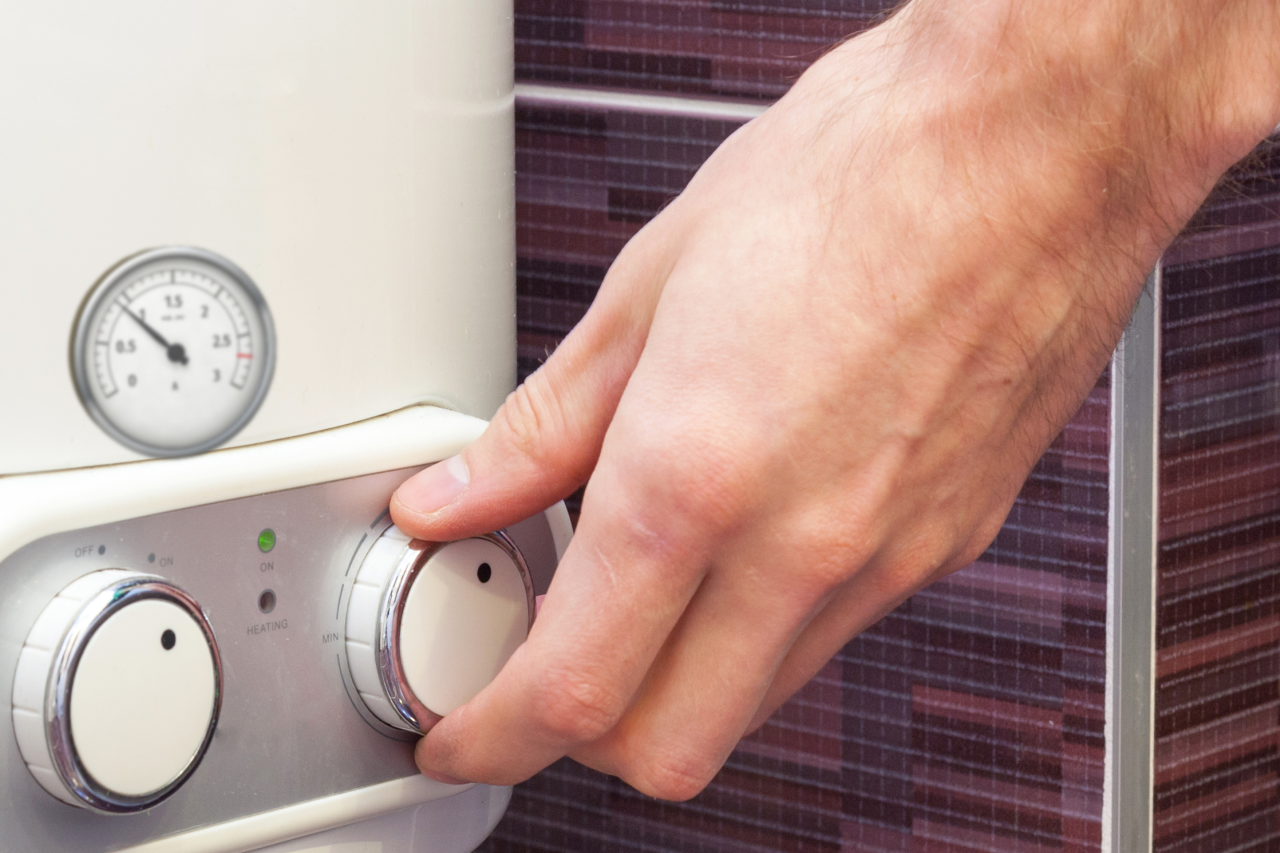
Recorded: value=0.9 unit=A
